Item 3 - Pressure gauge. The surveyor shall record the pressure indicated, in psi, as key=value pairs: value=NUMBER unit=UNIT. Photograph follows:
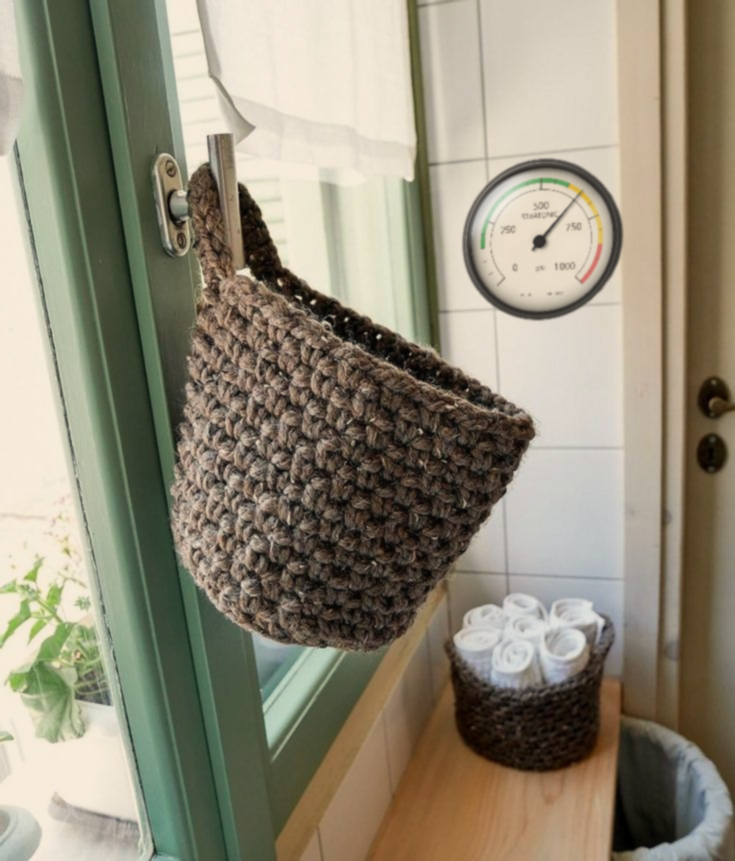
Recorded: value=650 unit=psi
